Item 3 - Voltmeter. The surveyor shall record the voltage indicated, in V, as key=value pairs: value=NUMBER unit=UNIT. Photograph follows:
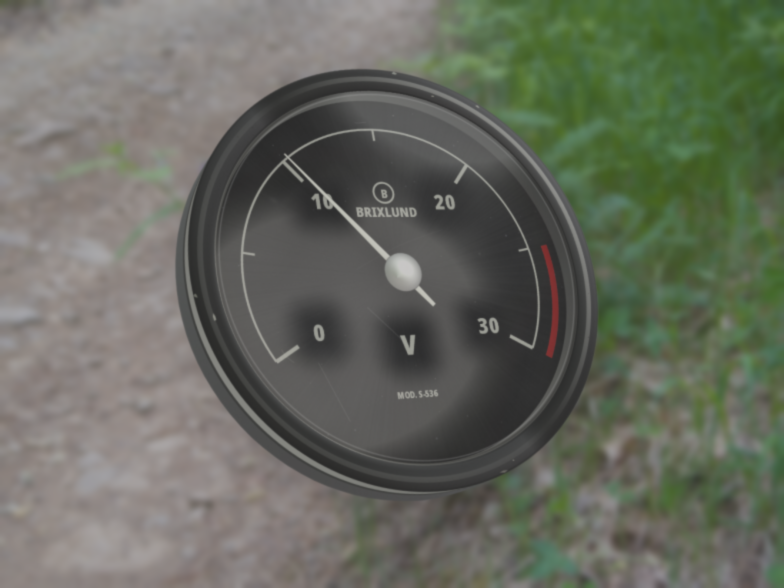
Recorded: value=10 unit=V
